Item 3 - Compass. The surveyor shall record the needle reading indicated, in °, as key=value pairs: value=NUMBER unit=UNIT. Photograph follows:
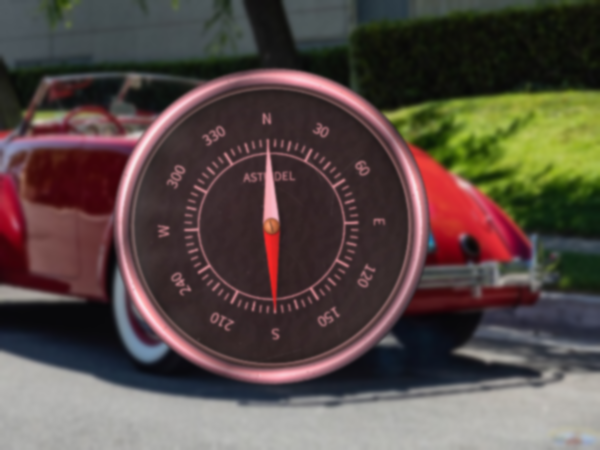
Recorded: value=180 unit=°
